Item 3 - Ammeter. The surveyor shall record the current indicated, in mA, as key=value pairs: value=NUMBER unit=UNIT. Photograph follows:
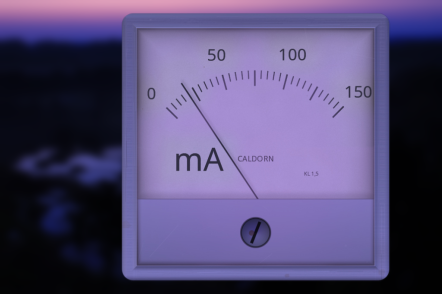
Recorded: value=20 unit=mA
